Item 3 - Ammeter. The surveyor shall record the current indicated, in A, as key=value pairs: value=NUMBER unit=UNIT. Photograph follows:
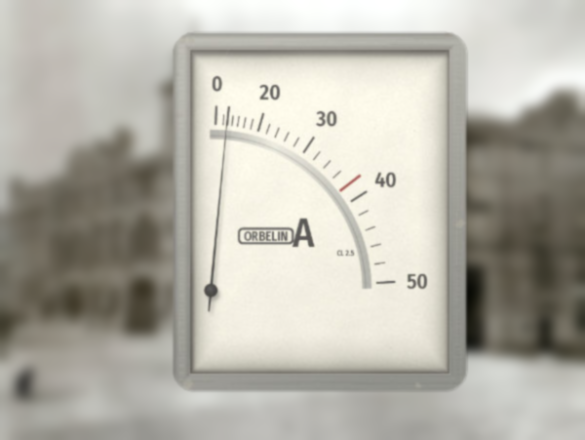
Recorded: value=10 unit=A
